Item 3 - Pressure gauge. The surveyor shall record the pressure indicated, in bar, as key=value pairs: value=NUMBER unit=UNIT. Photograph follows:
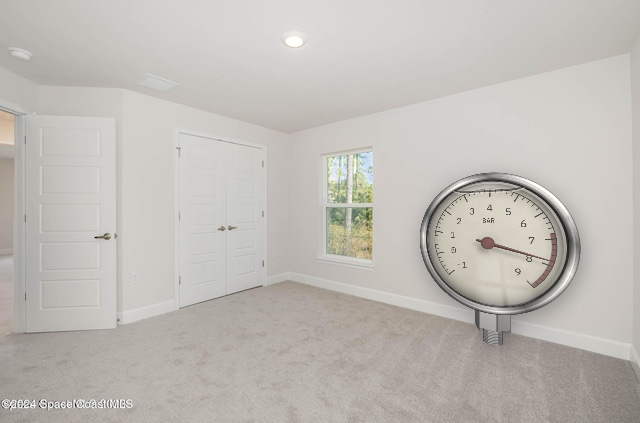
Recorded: value=7.8 unit=bar
